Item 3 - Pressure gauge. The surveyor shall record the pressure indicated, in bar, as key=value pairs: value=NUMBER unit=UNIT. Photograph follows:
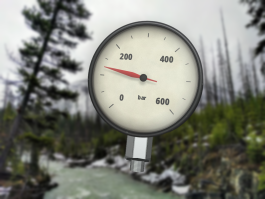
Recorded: value=125 unit=bar
